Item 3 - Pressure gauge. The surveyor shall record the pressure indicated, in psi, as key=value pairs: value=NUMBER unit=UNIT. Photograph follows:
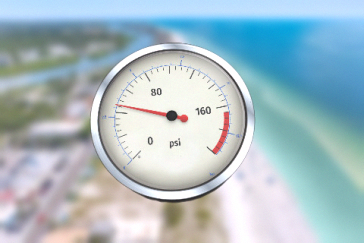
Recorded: value=45 unit=psi
